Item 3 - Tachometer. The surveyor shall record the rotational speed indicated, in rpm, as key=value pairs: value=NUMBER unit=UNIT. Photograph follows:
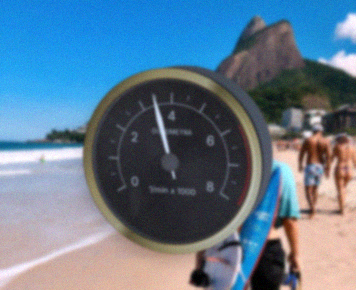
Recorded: value=3500 unit=rpm
